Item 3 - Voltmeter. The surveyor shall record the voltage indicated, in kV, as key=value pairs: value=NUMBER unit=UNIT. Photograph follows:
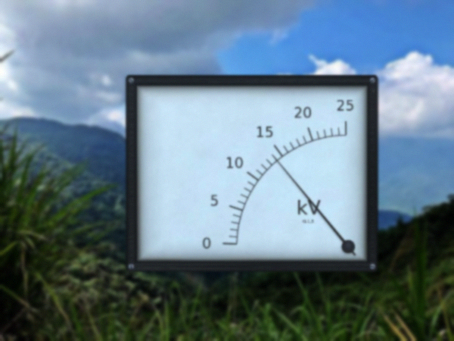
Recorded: value=14 unit=kV
